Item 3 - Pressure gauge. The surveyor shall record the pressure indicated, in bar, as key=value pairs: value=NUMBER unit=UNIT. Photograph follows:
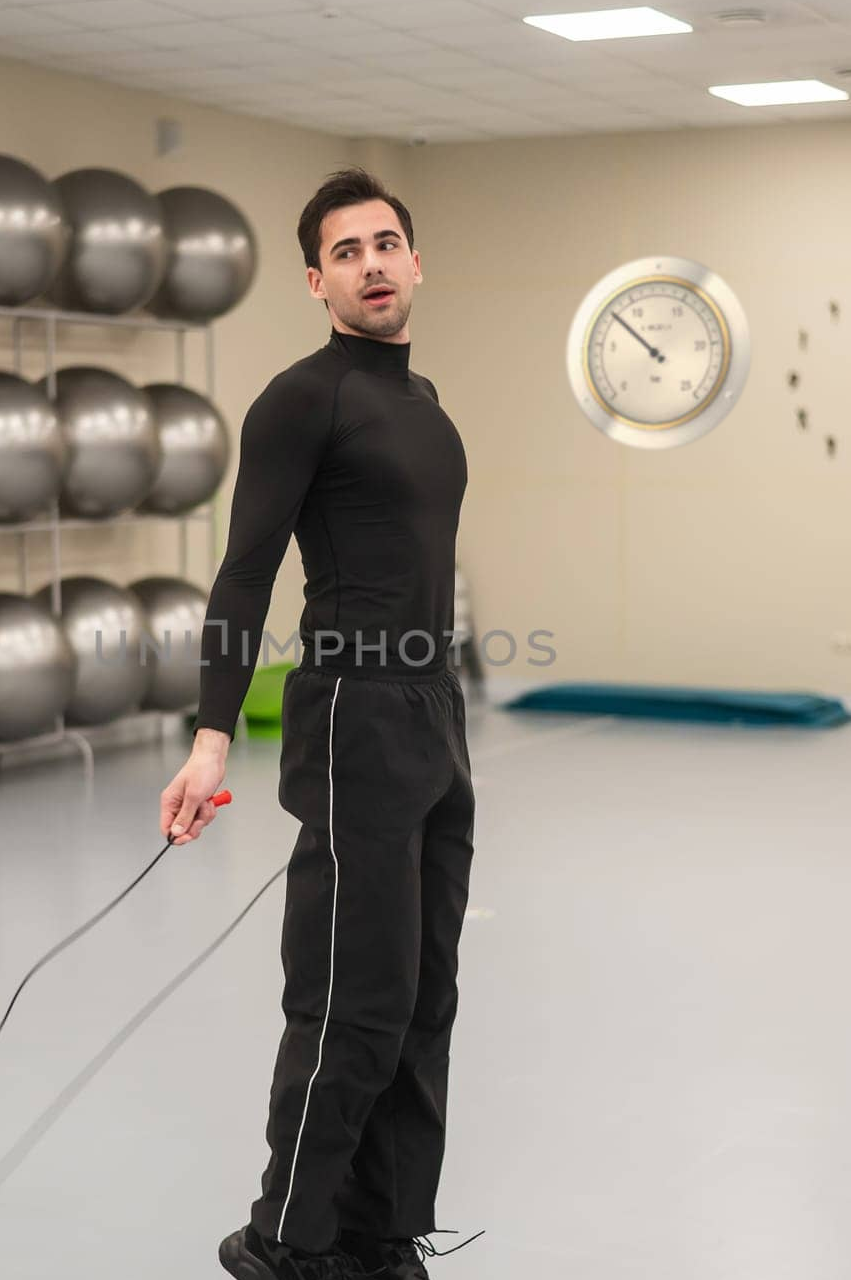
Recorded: value=8 unit=bar
